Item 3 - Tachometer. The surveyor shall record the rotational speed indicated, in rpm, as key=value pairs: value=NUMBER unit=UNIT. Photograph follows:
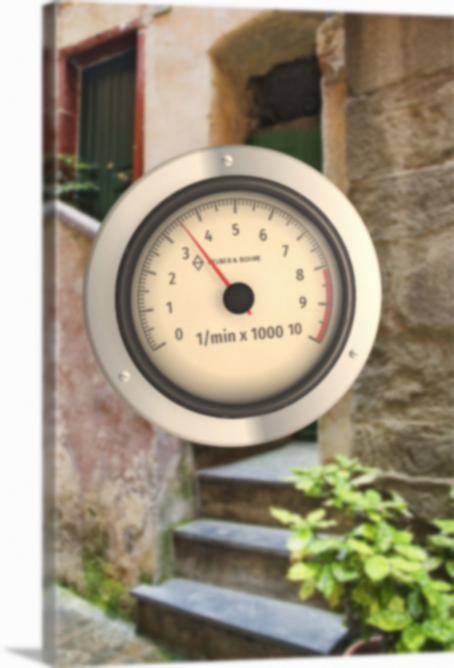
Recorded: value=3500 unit=rpm
